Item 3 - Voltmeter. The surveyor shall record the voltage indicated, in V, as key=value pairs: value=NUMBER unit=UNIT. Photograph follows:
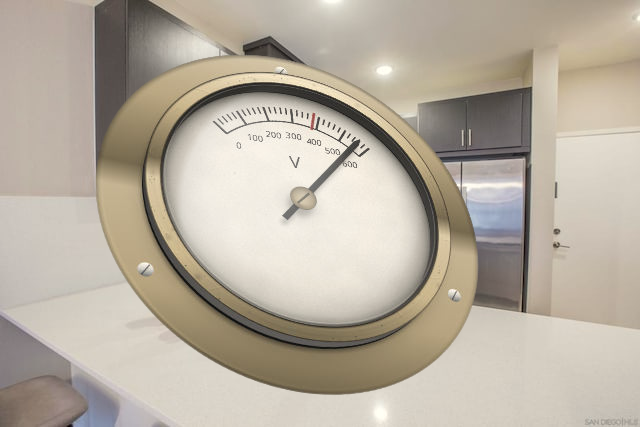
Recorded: value=560 unit=V
